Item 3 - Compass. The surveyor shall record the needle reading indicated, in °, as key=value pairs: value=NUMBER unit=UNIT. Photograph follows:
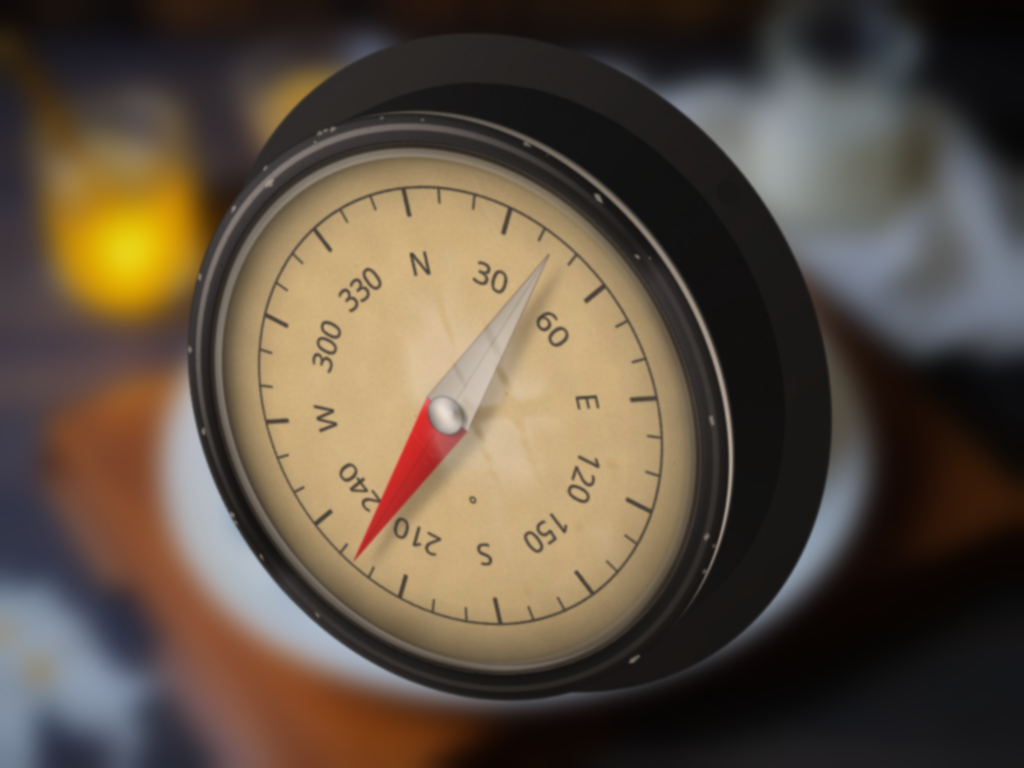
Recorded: value=225 unit=°
